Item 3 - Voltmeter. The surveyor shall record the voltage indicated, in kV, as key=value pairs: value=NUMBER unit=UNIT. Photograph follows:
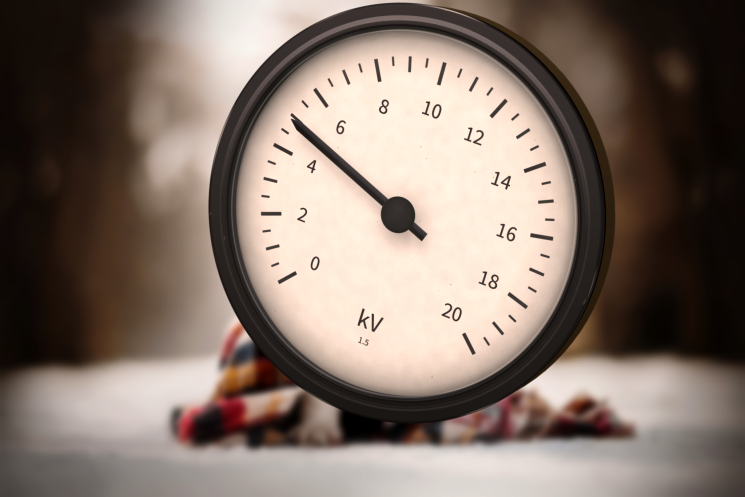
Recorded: value=5 unit=kV
